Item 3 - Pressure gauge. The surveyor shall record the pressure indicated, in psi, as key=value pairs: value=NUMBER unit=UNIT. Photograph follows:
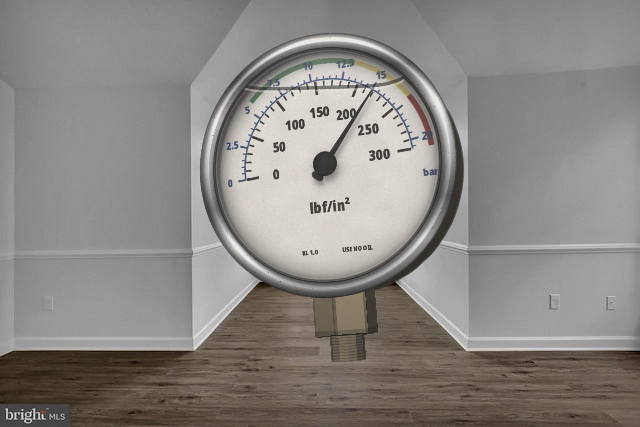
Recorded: value=220 unit=psi
